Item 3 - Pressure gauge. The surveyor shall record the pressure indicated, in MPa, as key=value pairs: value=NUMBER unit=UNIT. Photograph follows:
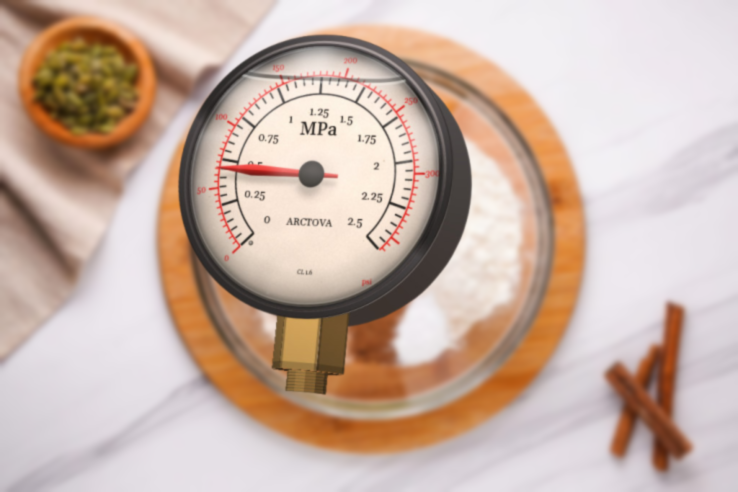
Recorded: value=0.45 unit=MPa
